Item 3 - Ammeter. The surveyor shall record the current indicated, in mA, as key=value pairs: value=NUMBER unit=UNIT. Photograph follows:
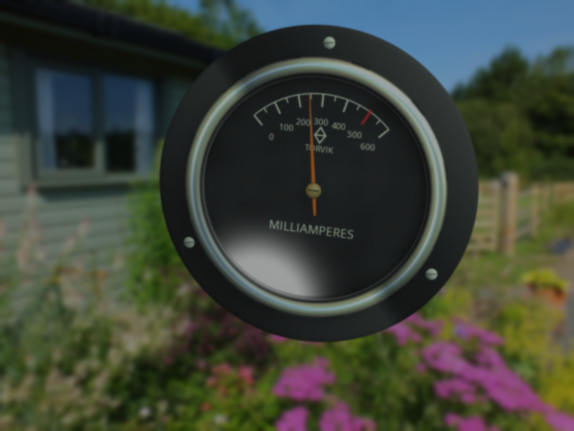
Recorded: value=250 unit=mA
